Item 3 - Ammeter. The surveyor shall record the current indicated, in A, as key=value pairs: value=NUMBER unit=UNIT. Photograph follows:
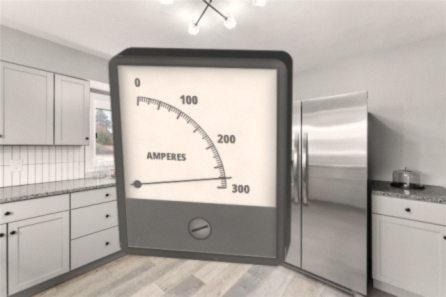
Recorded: value=275 unit=A
